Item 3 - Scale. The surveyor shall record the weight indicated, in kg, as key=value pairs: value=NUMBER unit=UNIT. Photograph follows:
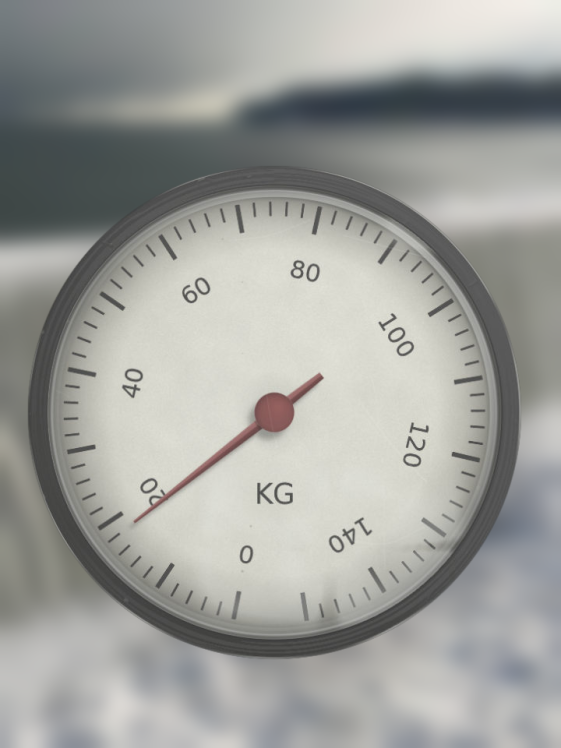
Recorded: value=18 unit=kg
